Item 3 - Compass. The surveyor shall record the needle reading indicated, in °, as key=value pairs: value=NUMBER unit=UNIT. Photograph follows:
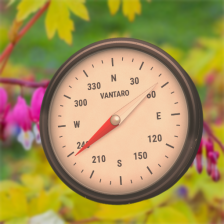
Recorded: value=235 unit=°
